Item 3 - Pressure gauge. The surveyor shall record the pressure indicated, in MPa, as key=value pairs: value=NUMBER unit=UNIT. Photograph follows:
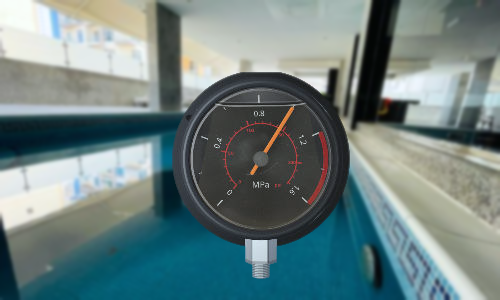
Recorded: value=1 unit=MPa
